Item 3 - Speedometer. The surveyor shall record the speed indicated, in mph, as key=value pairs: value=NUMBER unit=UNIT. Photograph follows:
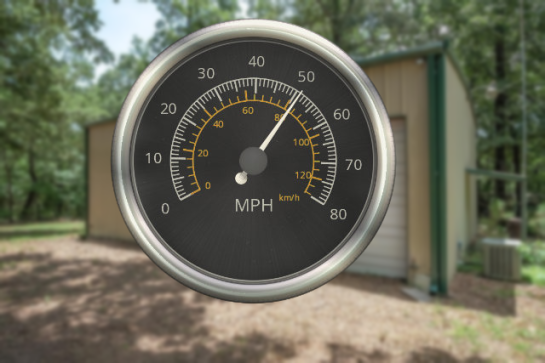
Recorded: value=51 unit=mph
